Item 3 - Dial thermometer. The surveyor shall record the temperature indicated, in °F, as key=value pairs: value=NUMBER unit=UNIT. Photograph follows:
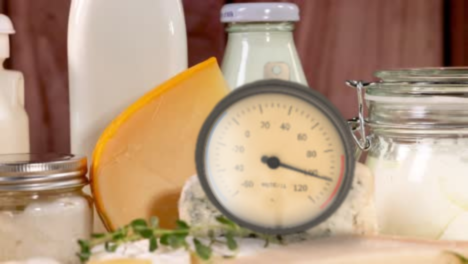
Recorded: value=100 unit=°F
